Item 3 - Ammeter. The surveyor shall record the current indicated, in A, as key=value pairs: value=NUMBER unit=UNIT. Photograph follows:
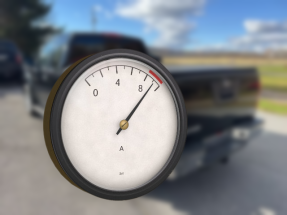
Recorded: value=9 unit=A
